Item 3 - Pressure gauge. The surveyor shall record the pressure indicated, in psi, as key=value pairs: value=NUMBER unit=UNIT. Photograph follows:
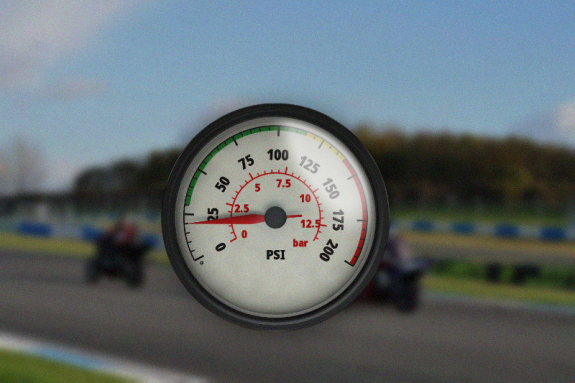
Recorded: value=20 unit=psi
